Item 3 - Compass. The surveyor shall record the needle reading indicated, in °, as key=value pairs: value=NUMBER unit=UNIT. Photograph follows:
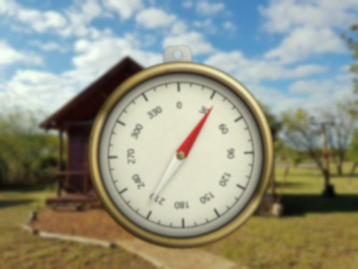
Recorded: value=35 unit=°
